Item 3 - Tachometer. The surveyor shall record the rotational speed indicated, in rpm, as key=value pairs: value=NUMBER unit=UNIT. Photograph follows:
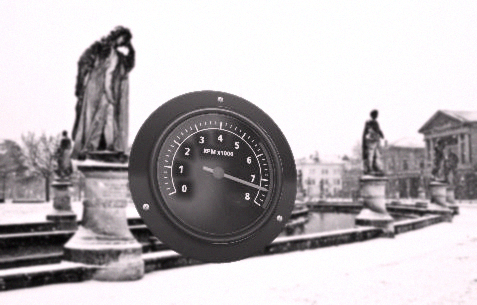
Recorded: value=7400 unit=rpm
